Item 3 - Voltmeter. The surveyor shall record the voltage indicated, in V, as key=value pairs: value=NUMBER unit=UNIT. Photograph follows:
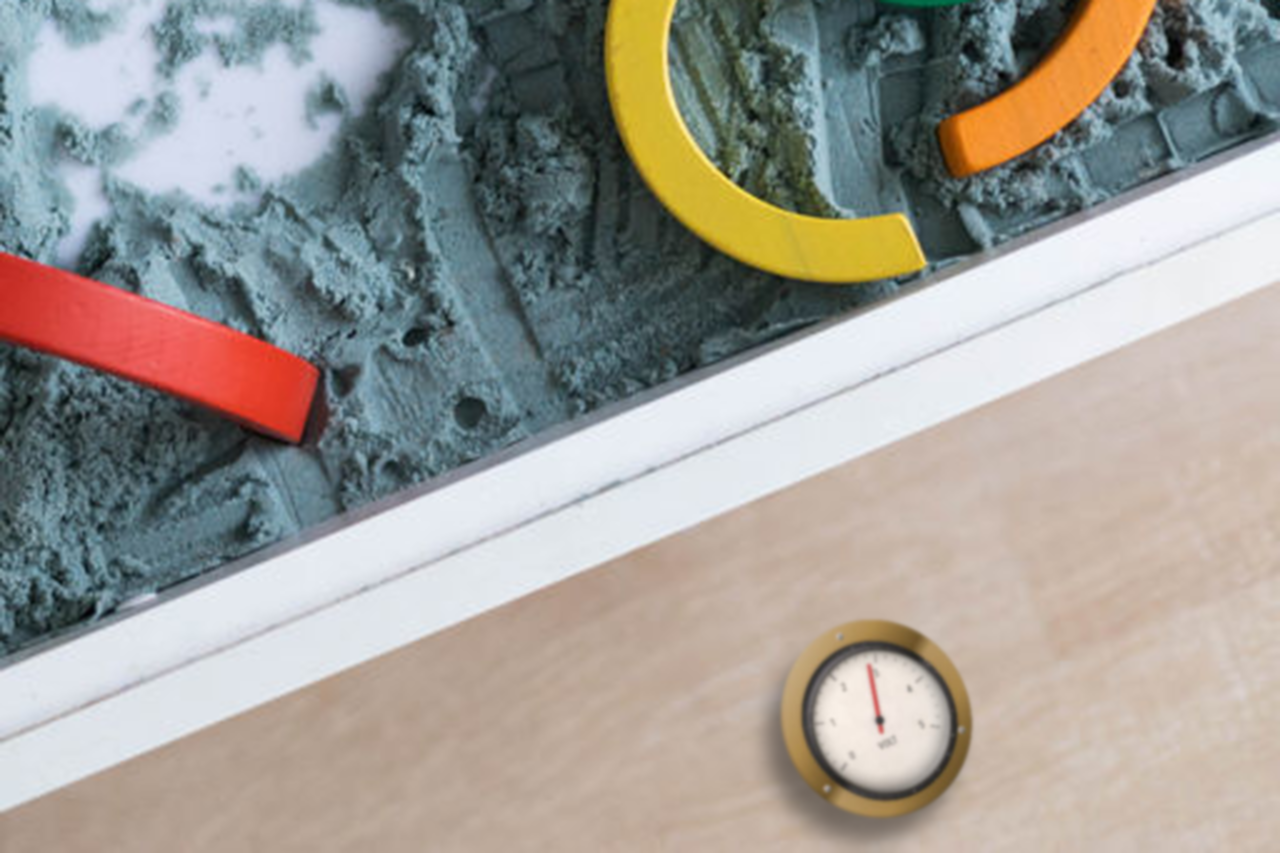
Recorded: value=2.8 unit=V
